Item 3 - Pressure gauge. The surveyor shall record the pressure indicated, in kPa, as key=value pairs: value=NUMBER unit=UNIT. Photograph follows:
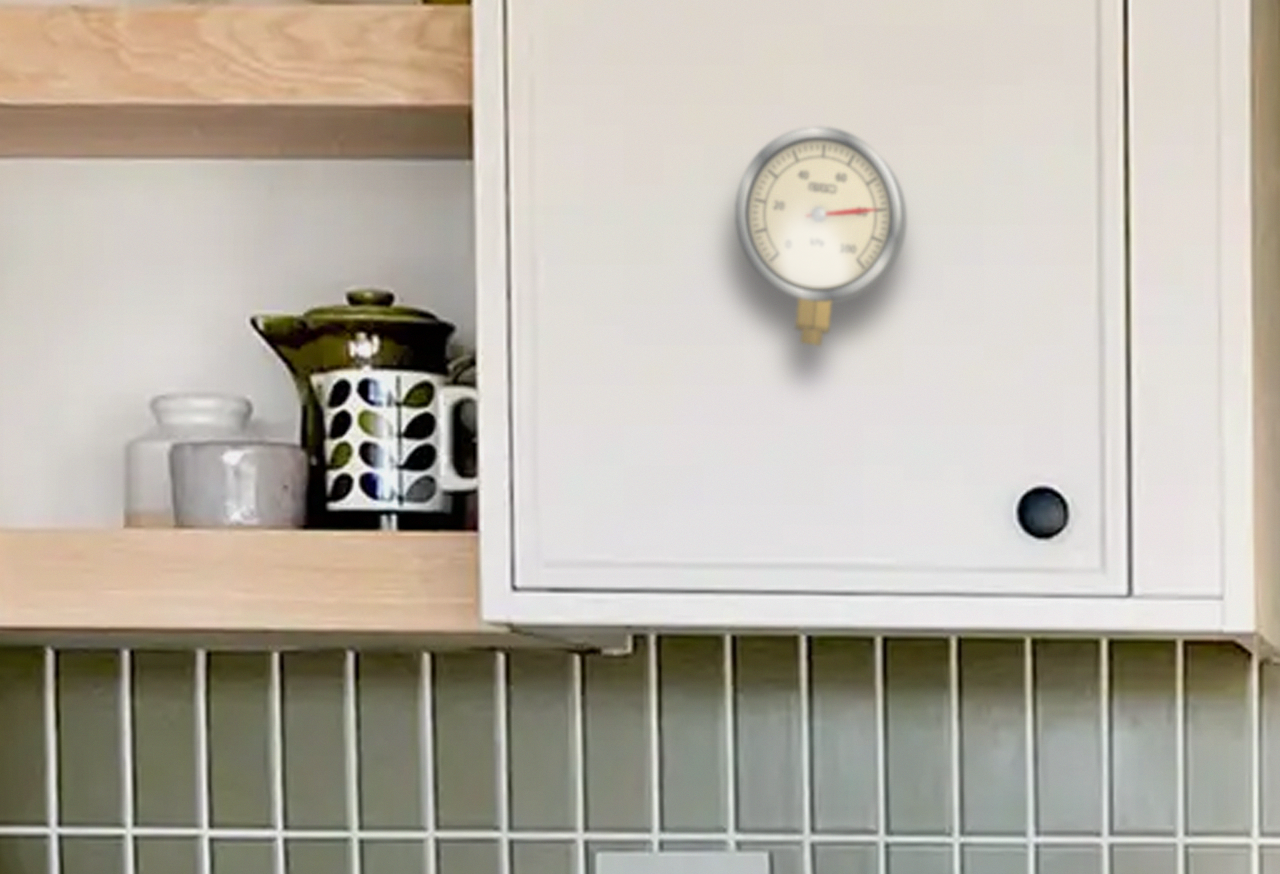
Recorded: value=80 unit=kPa
